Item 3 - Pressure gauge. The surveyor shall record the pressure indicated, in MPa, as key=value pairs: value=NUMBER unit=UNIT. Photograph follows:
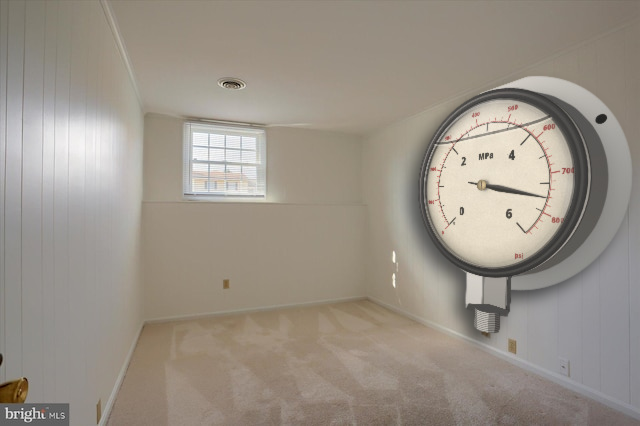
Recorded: value=5.25 unit=MPa
